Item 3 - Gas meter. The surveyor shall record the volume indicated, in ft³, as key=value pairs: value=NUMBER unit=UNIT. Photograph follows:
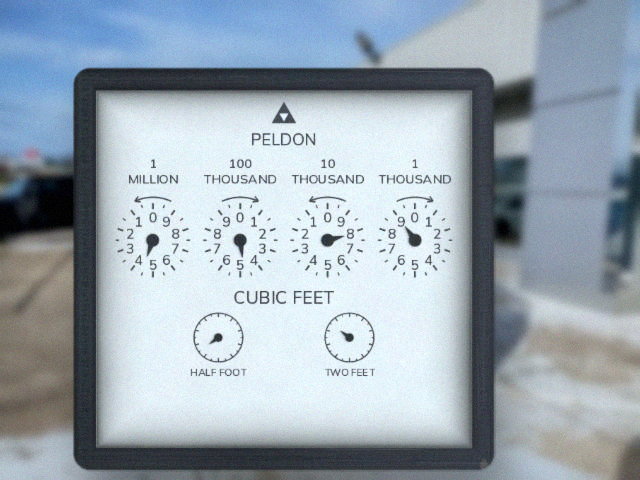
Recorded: value=447900 unit=ft³
